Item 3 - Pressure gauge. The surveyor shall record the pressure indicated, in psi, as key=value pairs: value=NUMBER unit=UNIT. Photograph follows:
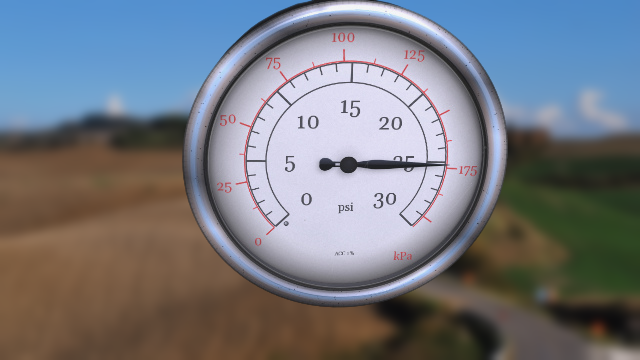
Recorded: value=25 unit=psi
